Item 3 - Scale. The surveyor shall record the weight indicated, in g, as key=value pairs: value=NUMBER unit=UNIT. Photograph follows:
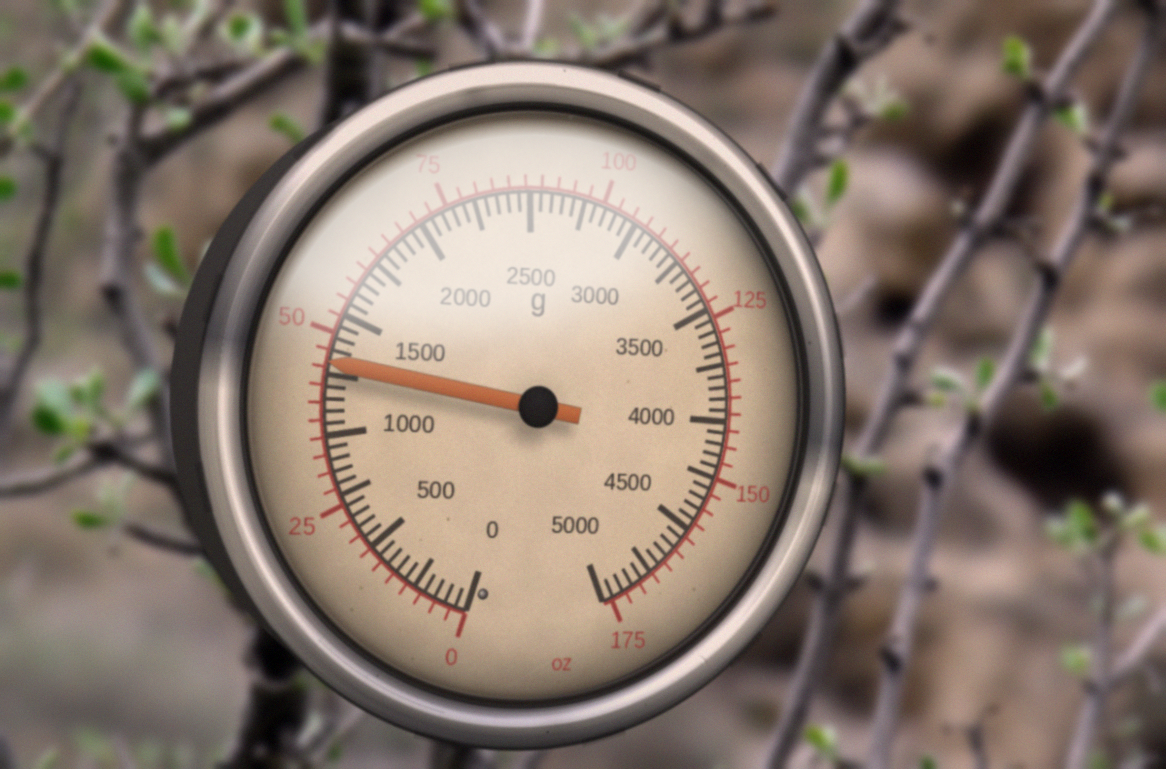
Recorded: value=1300 unit=g
